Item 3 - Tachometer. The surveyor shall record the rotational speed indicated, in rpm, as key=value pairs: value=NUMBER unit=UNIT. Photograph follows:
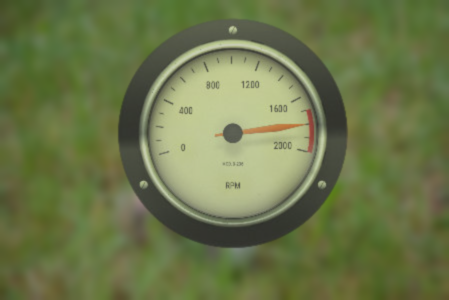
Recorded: value=1800 unit=rpm
